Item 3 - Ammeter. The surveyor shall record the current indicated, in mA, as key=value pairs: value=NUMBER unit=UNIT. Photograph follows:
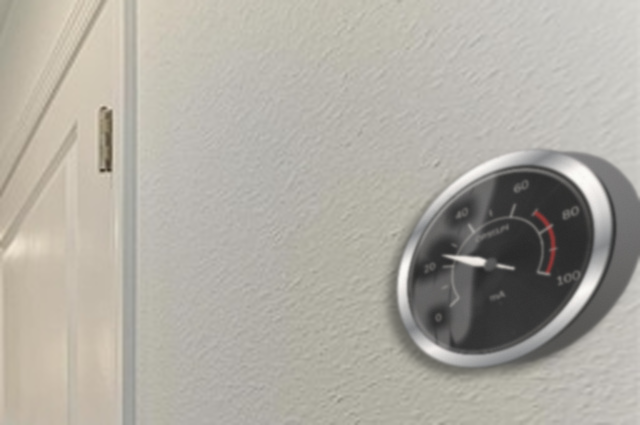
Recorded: value=25 unit=mA
